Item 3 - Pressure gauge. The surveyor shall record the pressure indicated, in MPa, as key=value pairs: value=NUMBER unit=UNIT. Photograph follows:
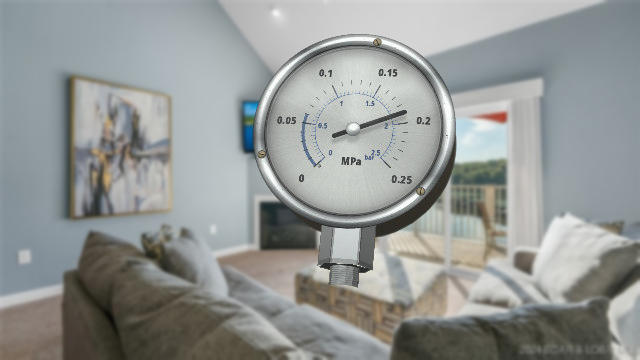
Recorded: value=0.19 unit=MPa
